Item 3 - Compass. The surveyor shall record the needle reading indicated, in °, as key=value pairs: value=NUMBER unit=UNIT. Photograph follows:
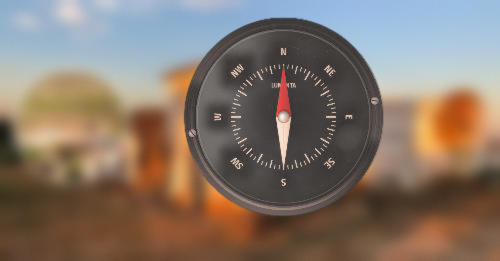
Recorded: value=0 unit=°
